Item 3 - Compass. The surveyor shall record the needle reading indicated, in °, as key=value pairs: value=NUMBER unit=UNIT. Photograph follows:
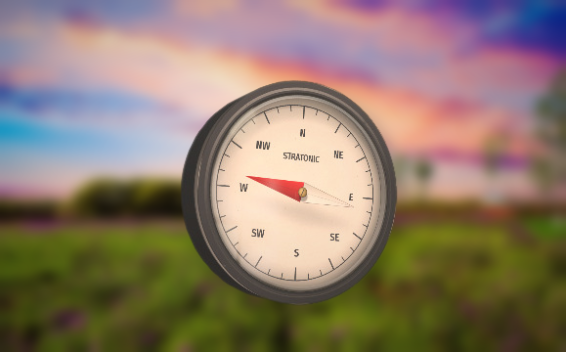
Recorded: value=280 unit=°
